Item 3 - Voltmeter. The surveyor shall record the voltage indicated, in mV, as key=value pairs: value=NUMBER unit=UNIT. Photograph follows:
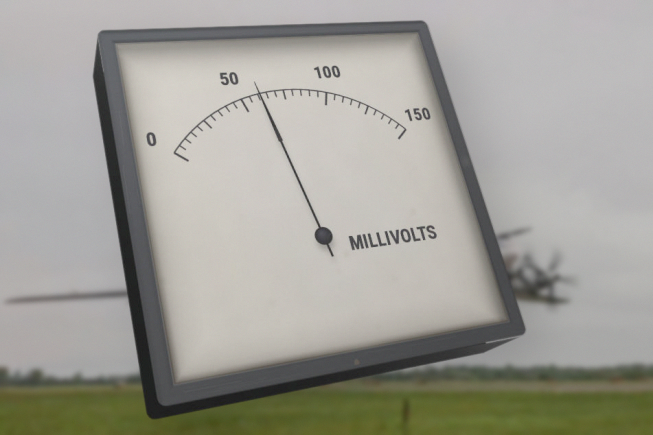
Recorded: value=60 unit=mV
